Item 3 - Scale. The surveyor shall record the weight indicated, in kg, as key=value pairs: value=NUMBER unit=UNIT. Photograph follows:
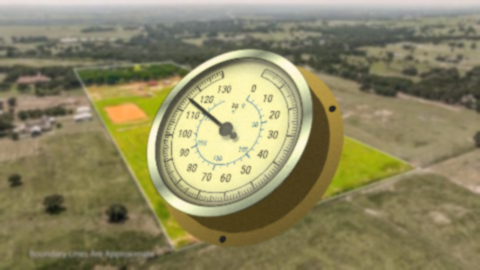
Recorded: value=115 unit=kg
